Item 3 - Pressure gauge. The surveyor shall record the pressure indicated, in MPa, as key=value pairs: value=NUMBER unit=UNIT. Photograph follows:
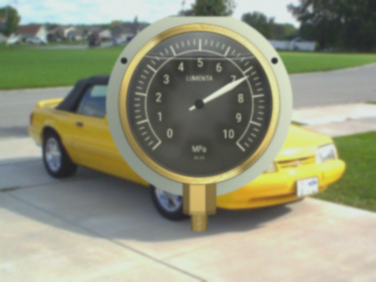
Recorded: value=7.2 unit=MPa
